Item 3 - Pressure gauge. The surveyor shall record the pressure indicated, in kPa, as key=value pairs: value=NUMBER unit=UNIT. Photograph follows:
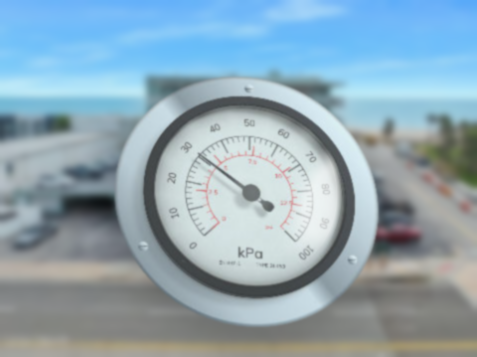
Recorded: value=30 unit=kPa
